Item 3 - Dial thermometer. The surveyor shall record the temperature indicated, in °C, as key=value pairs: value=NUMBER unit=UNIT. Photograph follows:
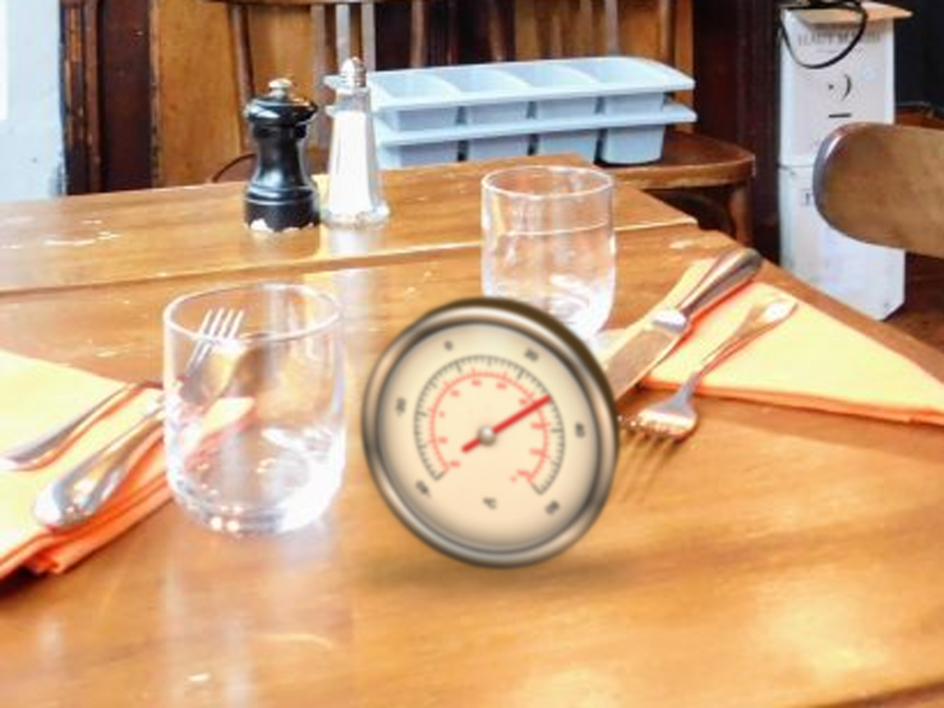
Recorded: value=30 unit=°C
